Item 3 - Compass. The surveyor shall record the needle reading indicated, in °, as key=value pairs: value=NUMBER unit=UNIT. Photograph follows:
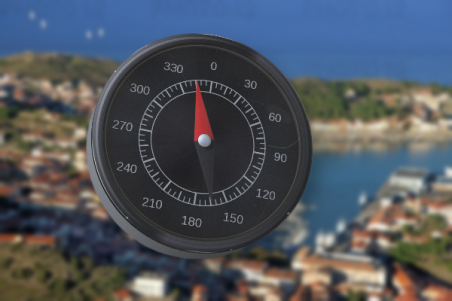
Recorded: value=345 unit=°
